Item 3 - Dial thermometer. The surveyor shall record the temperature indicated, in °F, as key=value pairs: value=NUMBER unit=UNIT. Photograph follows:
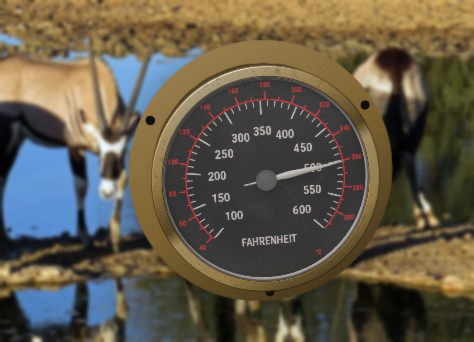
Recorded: value=500 unit=°F
